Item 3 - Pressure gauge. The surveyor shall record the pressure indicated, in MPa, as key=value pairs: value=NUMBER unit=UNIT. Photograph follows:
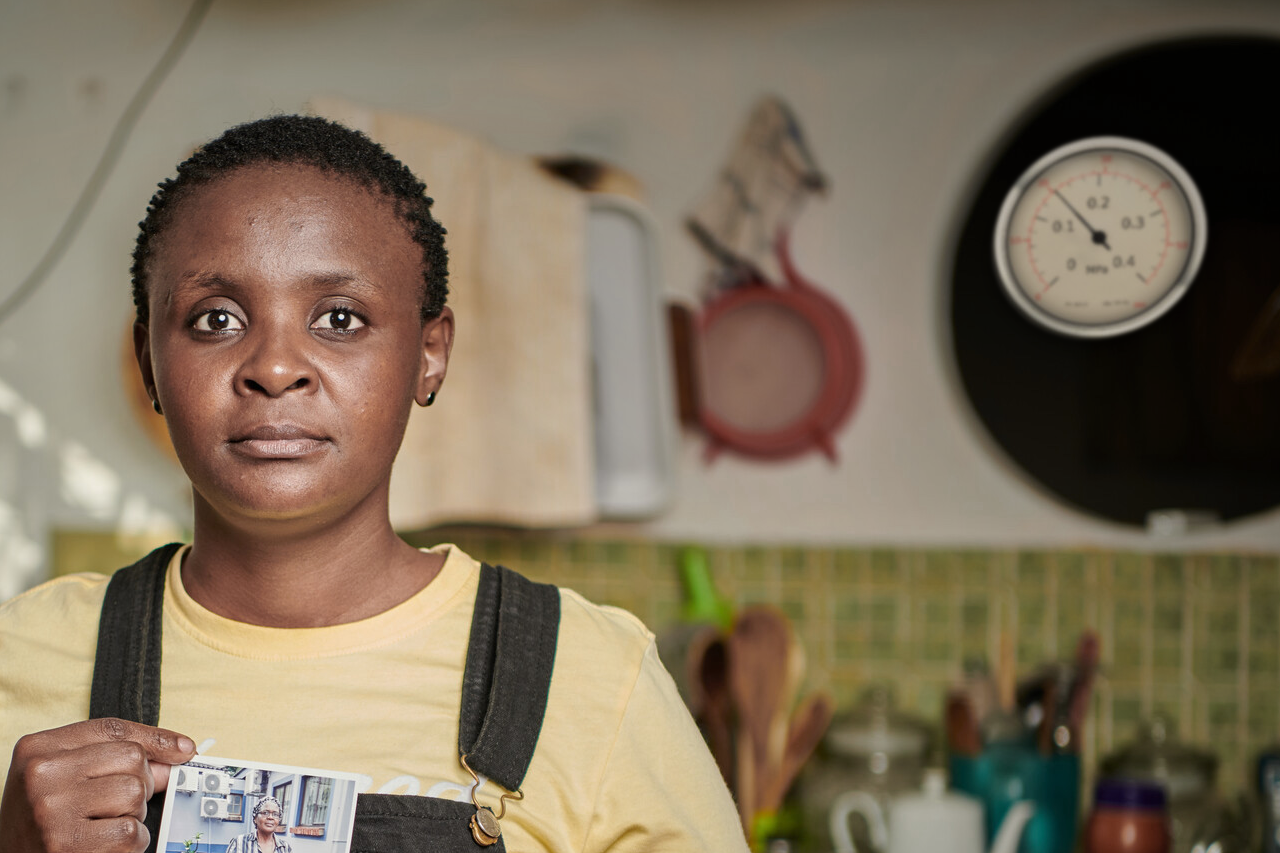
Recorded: value=0.14 unit=MPa
